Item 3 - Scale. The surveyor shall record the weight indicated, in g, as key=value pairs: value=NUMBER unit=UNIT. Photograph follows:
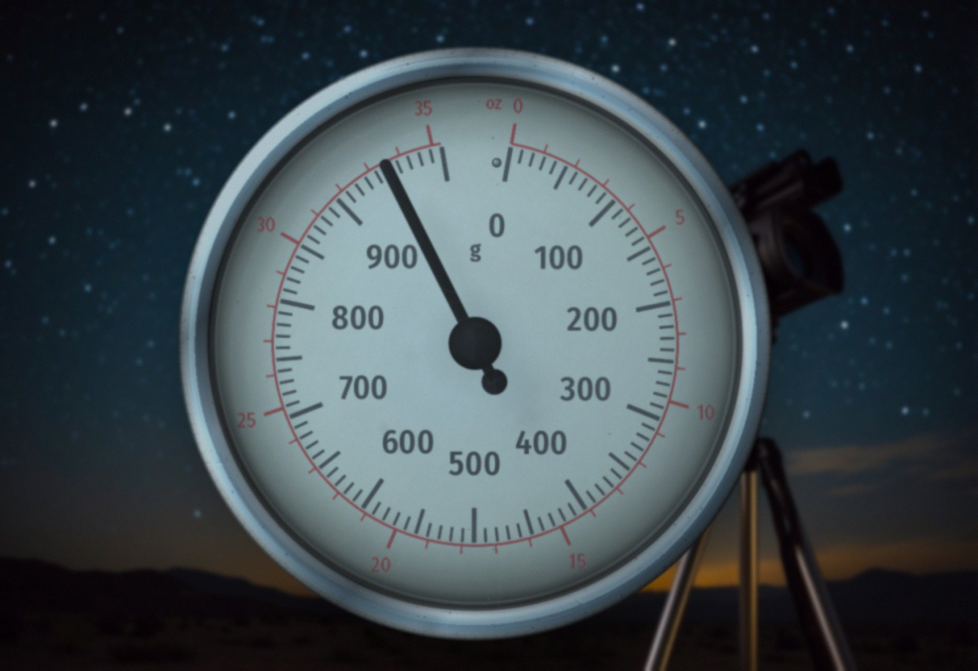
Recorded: value=950 unit=g
